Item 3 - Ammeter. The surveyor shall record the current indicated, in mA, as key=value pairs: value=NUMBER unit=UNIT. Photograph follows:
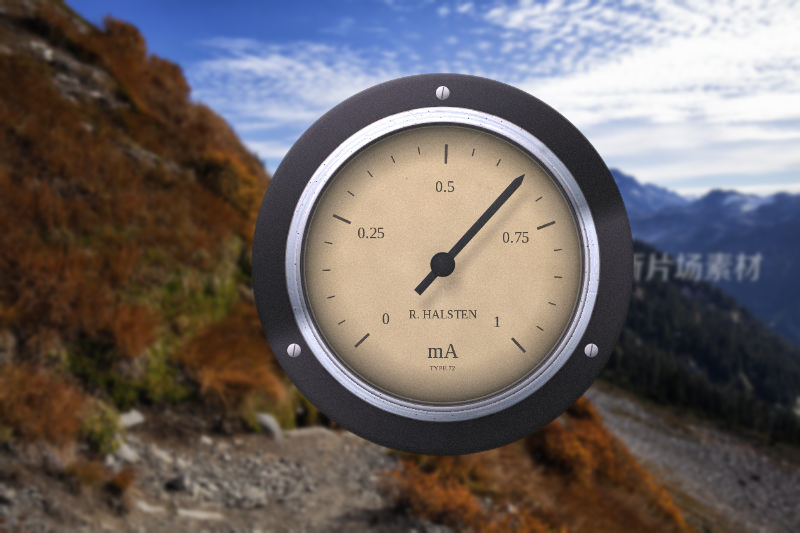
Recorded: value=0.65 unit=mA
